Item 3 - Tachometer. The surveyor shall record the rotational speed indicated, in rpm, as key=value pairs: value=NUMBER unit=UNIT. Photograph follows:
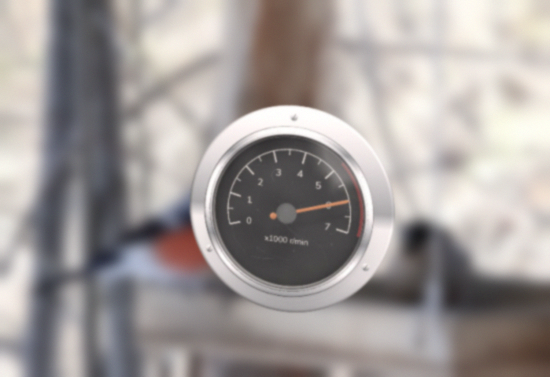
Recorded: value=6000 unit=rpm
